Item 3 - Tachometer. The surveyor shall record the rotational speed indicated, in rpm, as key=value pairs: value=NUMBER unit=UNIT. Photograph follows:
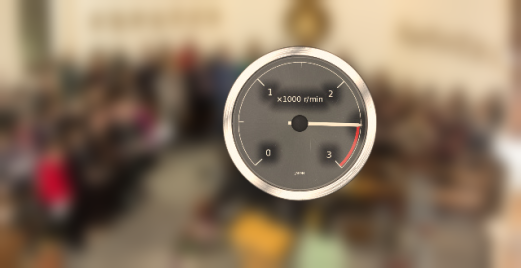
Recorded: value=2500 unit=rpm
